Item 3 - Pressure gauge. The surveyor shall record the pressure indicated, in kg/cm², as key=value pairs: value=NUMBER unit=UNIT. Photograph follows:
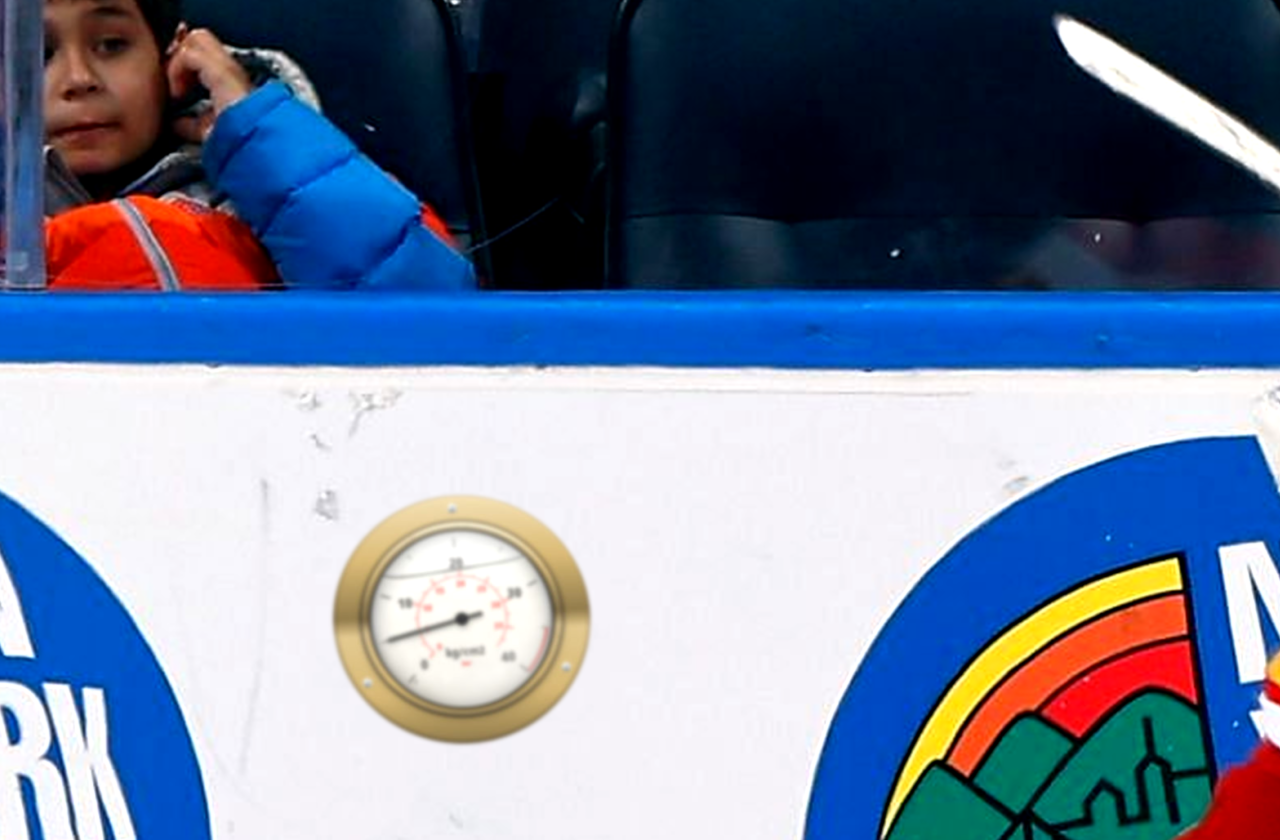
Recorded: value=5 unit=kg/cm²
